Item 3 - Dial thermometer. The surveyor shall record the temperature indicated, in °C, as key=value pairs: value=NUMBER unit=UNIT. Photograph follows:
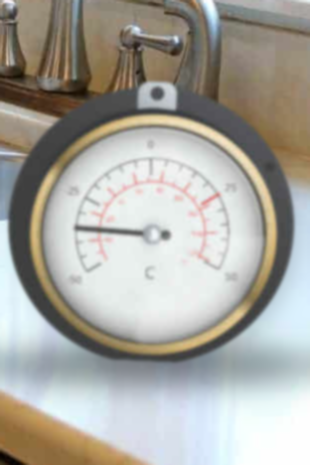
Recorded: value=-35 unit=°C
